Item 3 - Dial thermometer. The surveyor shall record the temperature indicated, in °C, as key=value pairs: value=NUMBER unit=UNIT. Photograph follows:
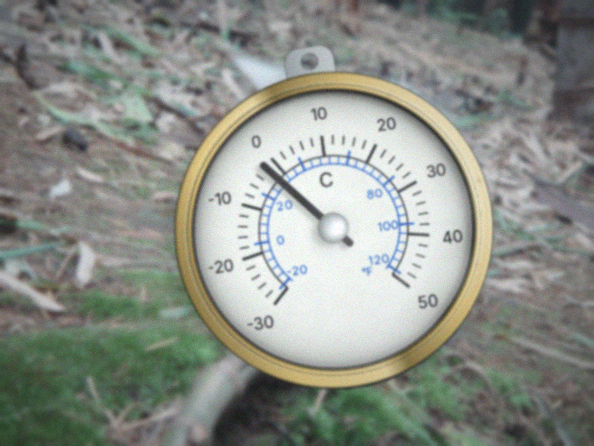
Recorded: value=-2 unit=°C
